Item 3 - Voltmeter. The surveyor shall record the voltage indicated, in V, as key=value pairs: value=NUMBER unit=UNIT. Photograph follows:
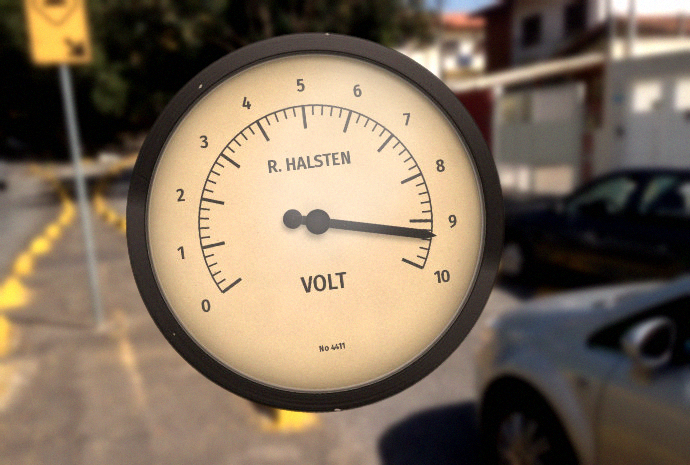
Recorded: value=9.3 unit=V
